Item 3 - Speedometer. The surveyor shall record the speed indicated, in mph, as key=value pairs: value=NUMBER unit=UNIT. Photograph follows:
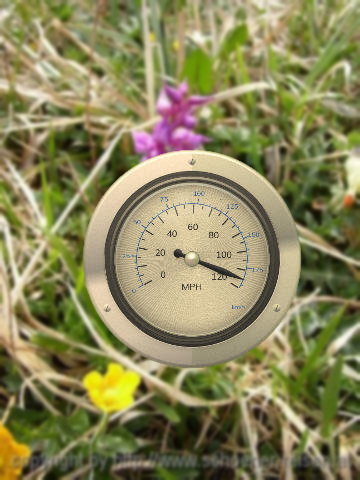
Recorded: value=115 unit=mph
